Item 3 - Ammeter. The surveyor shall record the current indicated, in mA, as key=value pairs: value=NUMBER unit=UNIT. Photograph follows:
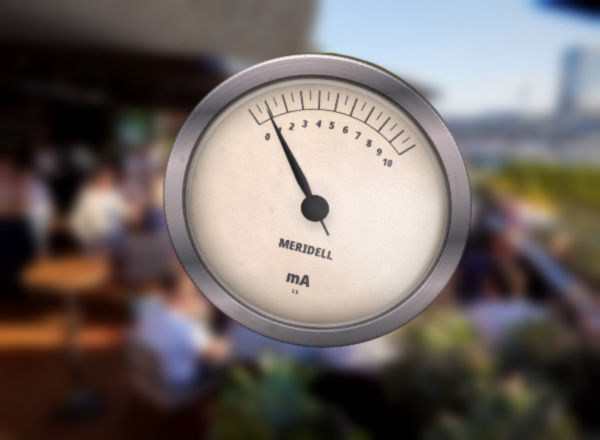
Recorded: value=1 unit=mA
